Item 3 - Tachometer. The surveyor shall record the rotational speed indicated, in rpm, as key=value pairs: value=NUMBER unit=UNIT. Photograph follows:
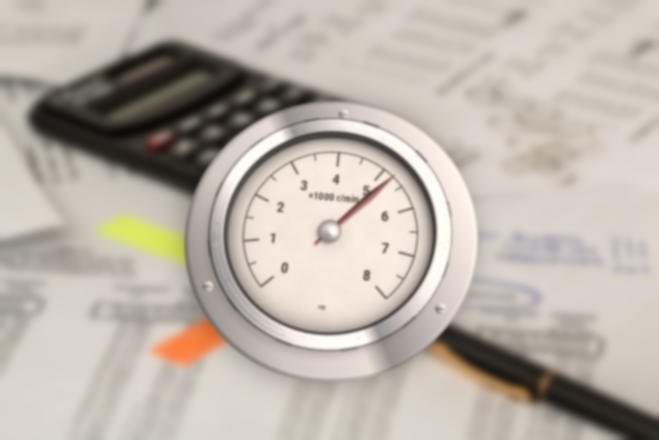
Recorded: value=5250 unit=rpm
